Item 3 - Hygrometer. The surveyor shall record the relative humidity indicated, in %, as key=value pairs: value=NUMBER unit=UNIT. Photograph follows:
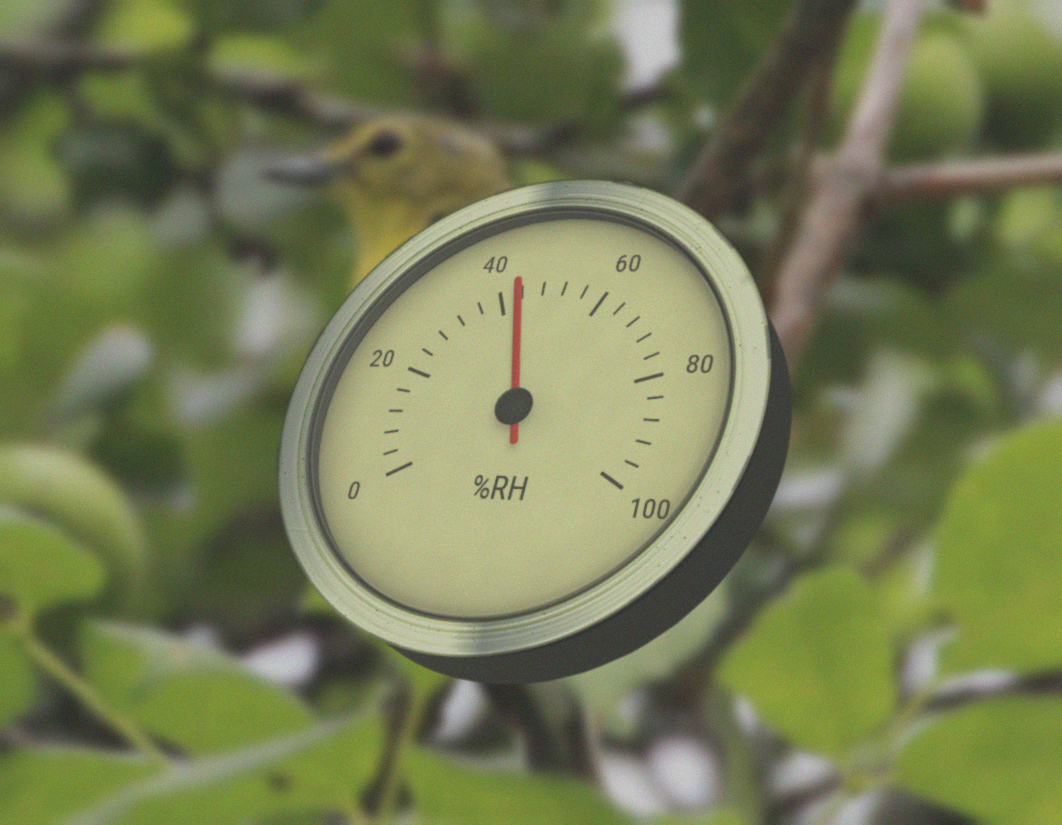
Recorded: value=44 unit=%
